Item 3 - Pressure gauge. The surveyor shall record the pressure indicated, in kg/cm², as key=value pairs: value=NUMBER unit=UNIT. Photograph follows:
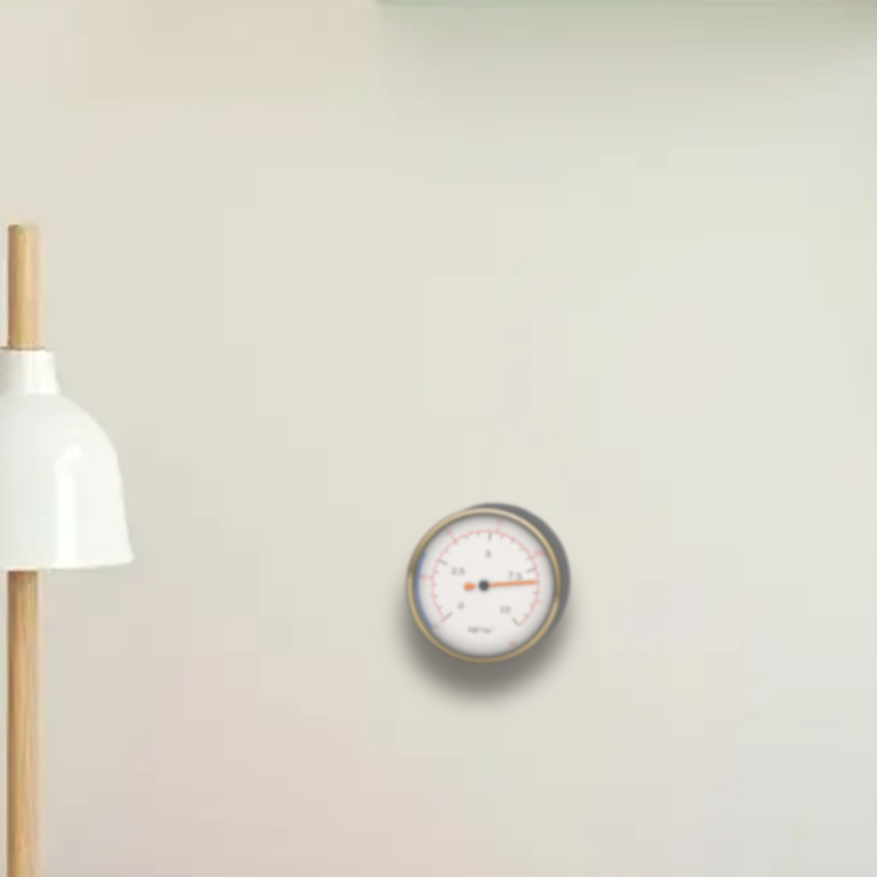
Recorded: value=8 unit=kg/cm²
